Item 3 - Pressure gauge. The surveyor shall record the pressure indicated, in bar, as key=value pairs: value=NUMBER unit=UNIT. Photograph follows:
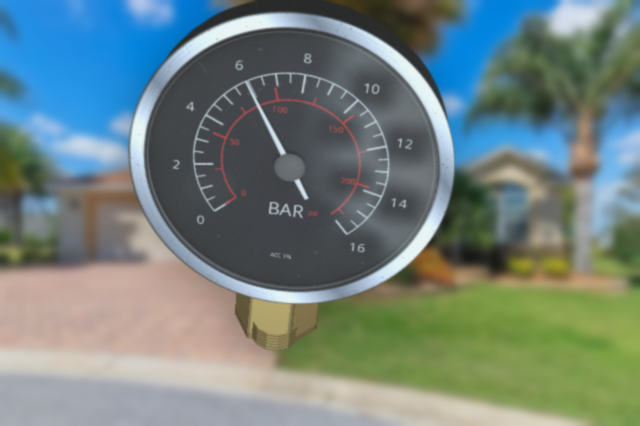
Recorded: value=6 unit=bar
